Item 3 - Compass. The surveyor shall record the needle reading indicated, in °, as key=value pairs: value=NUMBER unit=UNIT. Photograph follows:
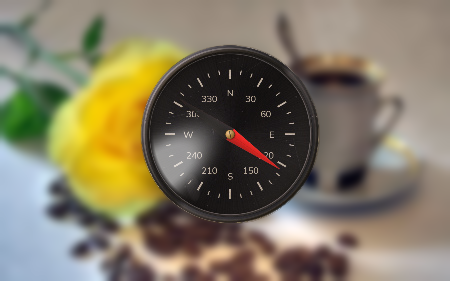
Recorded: value=125 unit=°
